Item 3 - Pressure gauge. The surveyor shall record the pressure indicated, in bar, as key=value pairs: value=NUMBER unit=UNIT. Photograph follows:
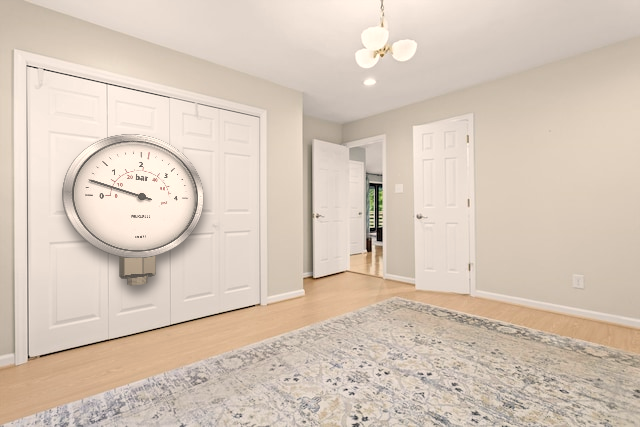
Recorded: value=0.4 unit=bar
